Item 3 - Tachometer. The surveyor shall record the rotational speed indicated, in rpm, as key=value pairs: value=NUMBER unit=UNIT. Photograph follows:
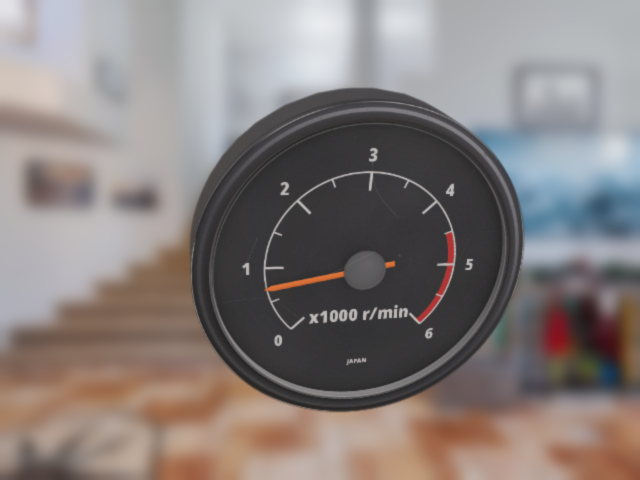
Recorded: value=750 unit=rpm
